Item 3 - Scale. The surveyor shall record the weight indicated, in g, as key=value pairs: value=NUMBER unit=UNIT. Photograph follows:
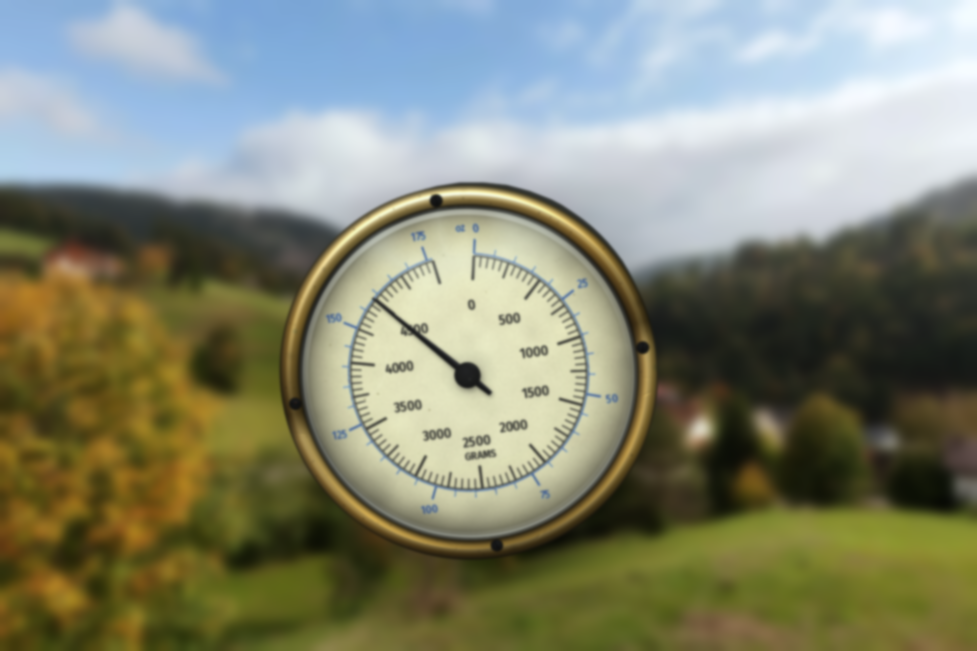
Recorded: value=4500 unit=g
